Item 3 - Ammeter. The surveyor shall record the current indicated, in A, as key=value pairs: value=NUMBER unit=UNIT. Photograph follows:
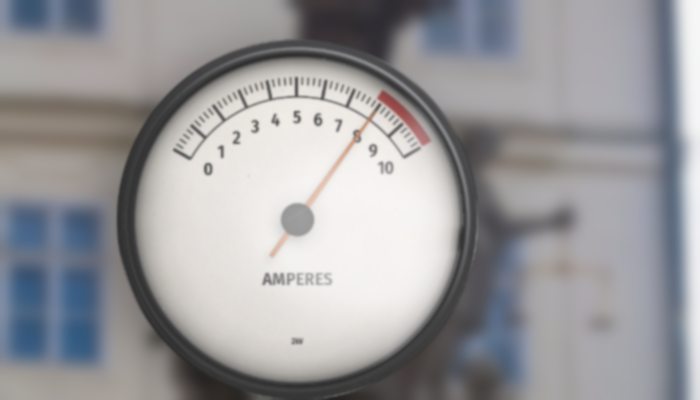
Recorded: value=8 unit=A
